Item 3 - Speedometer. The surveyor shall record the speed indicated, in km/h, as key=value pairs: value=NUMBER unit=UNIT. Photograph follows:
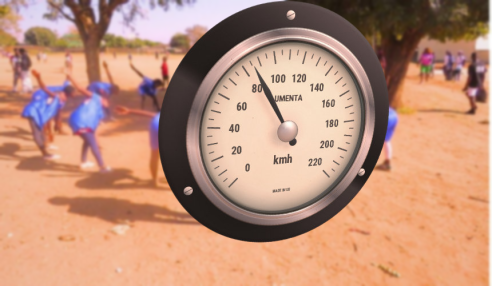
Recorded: value=85 unit=km/h
